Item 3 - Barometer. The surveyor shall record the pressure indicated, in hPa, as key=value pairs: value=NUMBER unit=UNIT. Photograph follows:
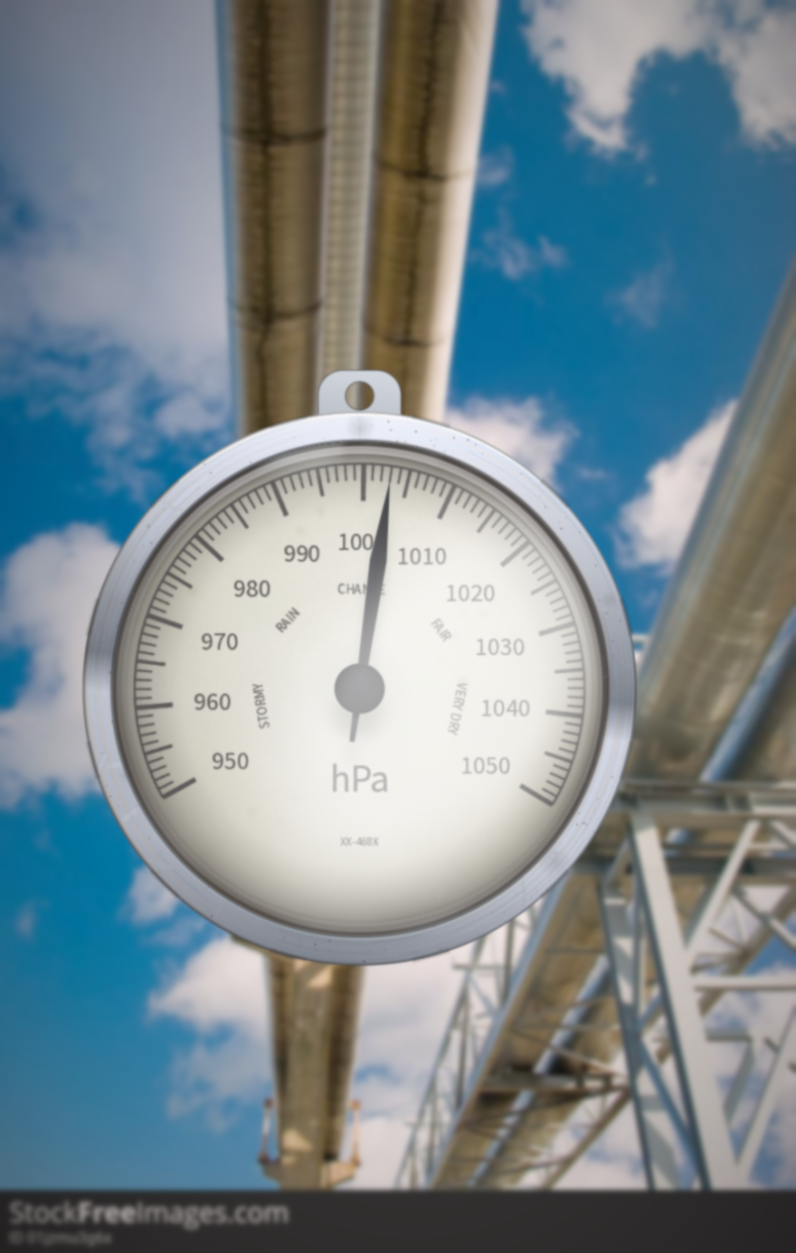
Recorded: value=1003 unit=hPa
